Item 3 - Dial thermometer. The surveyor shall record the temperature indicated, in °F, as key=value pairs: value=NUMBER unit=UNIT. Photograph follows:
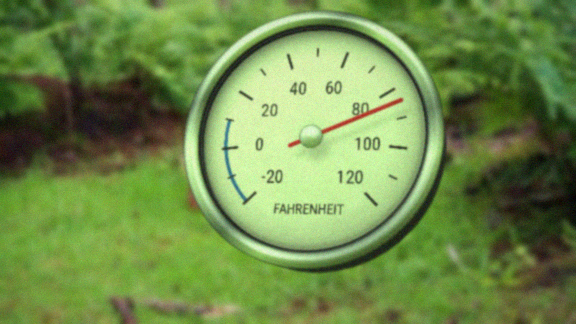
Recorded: value=85 unit=°F
